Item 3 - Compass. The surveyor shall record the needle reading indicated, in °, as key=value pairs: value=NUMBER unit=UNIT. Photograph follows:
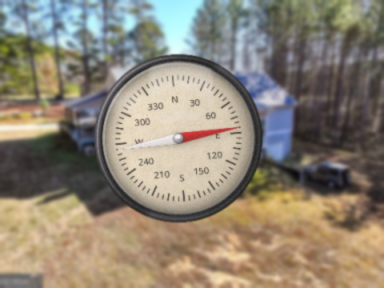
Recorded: value=85 unit=°
